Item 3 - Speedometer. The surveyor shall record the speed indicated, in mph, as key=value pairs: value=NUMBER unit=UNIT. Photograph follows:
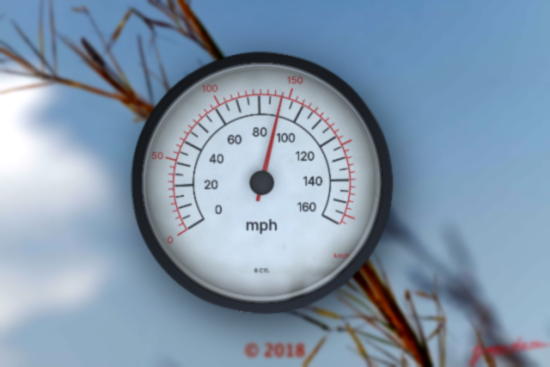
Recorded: value=90 unit=mph
